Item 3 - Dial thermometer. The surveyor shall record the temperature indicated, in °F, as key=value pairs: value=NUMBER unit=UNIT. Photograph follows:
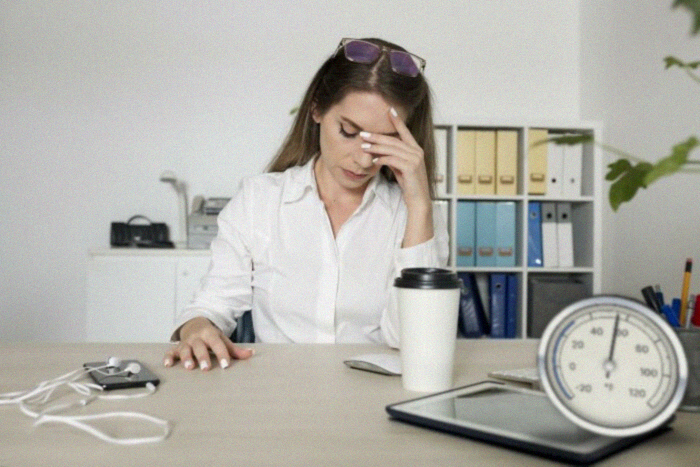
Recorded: value=55 unit=°F
